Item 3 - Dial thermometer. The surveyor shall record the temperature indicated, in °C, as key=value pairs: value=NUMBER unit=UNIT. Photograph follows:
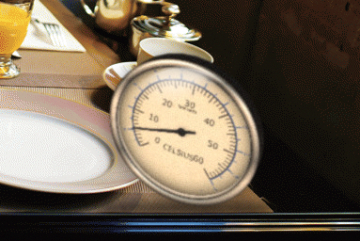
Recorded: value=5 unit=°C
